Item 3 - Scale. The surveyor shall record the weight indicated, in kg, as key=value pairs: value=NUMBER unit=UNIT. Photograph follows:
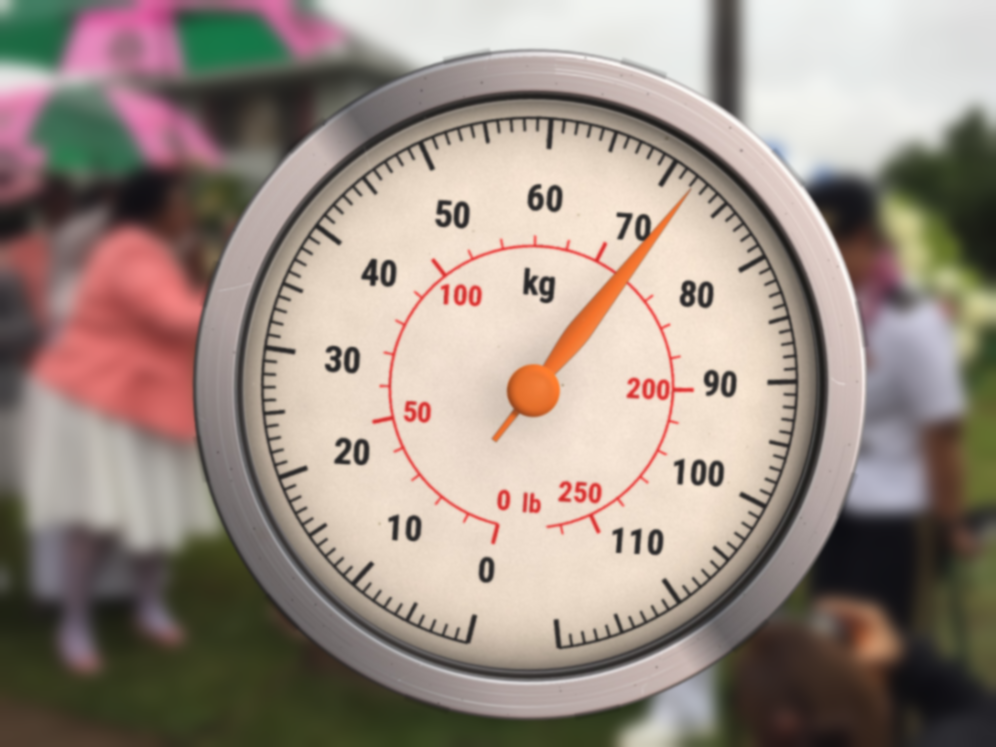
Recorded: value=72 unit=kg
